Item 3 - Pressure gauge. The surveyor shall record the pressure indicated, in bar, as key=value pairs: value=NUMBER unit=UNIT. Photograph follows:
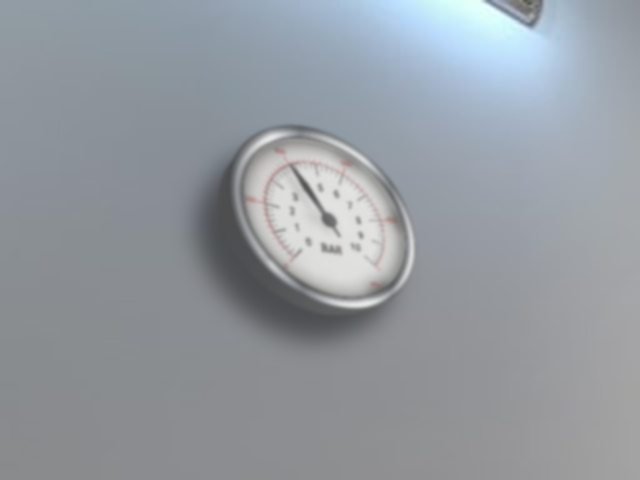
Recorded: value=4 unit=bar
